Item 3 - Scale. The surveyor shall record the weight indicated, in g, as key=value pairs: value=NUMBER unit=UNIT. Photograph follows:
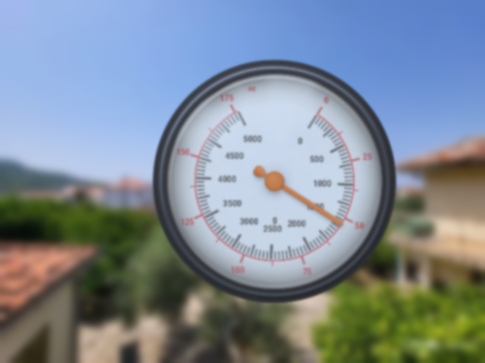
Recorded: value=1500 unit=g
